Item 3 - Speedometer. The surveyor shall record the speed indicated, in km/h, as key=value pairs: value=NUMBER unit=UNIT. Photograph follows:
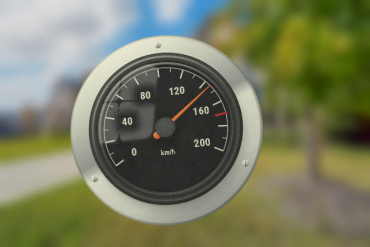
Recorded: value=145 unit=km/h
